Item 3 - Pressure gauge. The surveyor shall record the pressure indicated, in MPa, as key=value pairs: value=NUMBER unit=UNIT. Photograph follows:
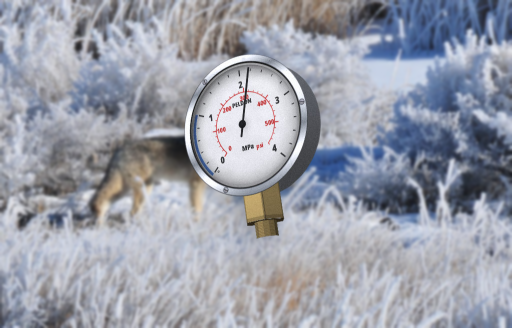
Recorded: value=2.2 unit=MPa
